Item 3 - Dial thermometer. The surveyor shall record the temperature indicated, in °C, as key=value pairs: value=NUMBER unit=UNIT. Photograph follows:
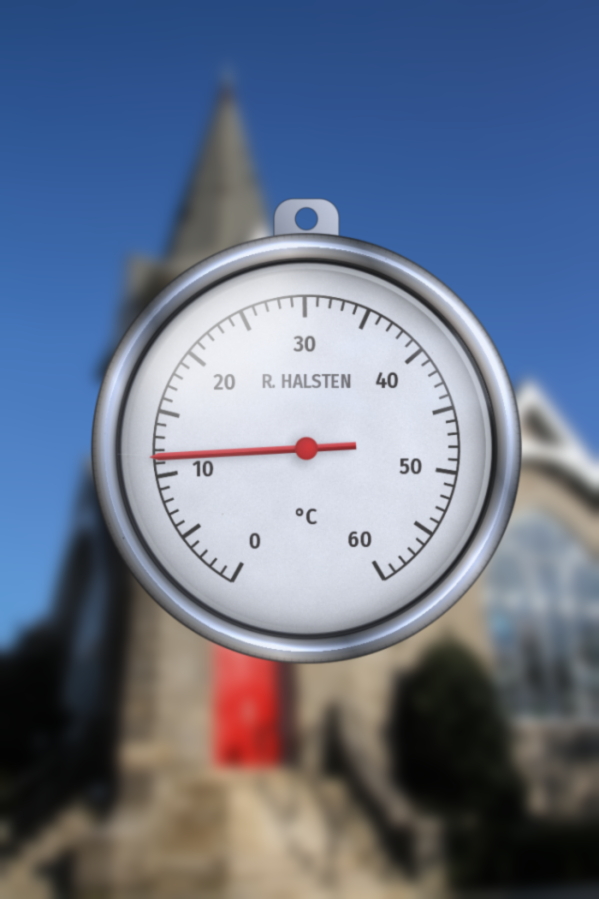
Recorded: value=11.5 unit=°C
